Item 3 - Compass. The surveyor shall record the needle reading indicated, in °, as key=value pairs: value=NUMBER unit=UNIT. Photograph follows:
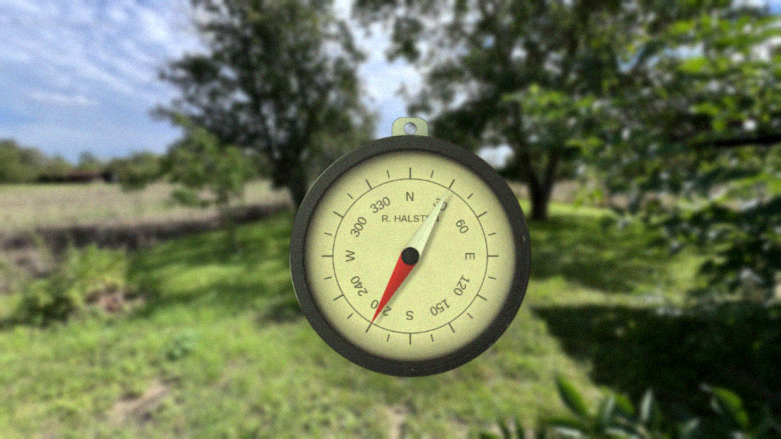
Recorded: value=210 unit=°
